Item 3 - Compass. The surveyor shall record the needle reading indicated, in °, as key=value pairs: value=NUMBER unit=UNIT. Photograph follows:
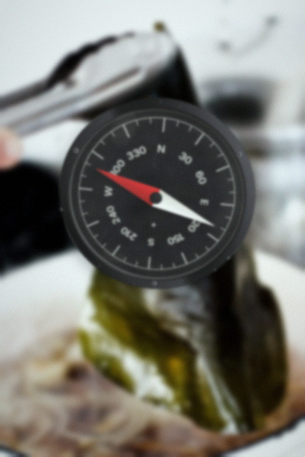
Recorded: value=290 unit=°
